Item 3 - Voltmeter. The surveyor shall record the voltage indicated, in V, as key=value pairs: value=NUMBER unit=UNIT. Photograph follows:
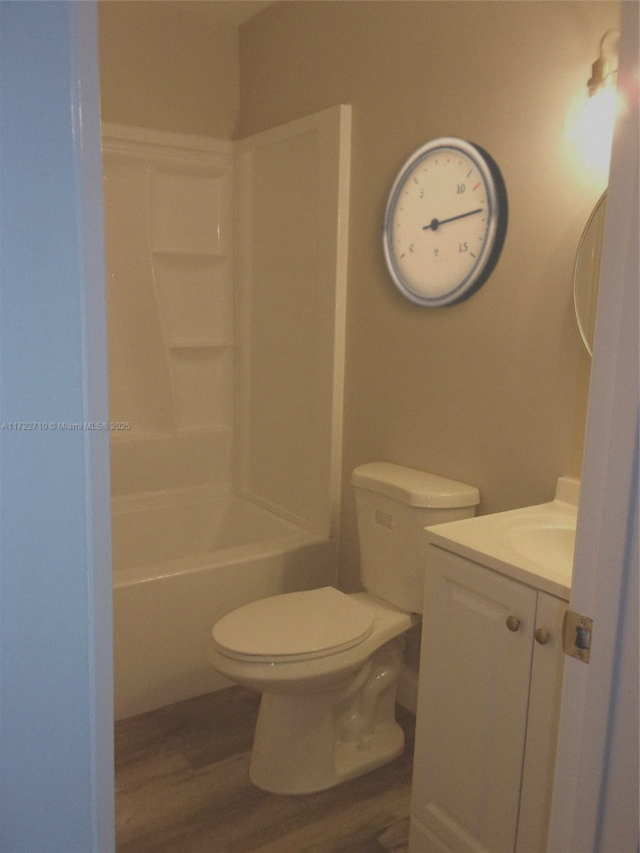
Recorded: value=12.5 unit=V
